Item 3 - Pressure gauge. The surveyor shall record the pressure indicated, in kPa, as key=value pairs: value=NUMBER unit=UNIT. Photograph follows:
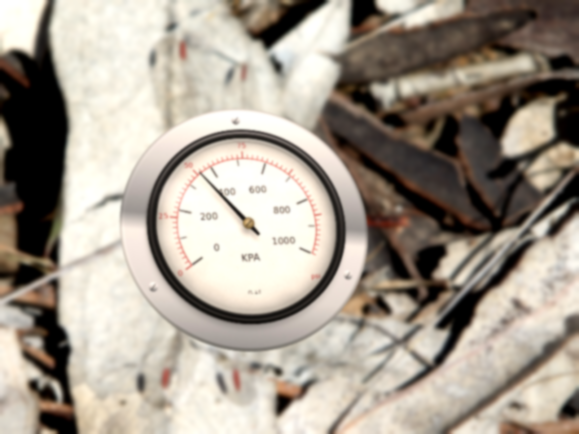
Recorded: value=350 unit=kPa
